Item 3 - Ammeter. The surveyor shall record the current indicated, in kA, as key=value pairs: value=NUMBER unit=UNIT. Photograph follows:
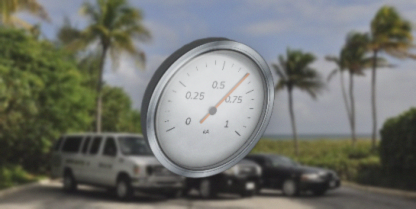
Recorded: value=0.65 unit=kA
